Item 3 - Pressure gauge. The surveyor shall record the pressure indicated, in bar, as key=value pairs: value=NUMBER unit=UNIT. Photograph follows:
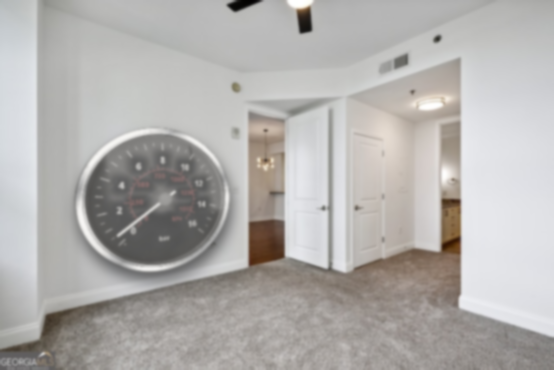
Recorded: value=0.5 unit=bar
